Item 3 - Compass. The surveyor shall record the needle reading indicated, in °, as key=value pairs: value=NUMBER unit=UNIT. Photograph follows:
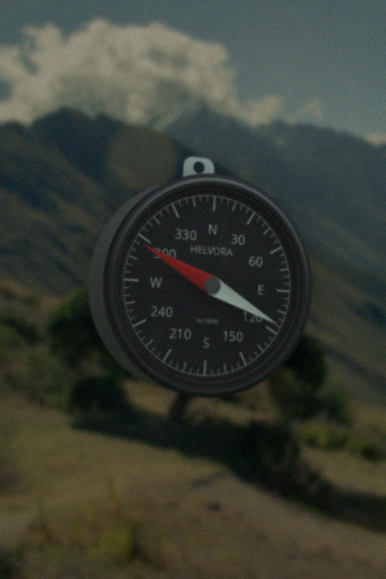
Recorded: value=295 unit=°
